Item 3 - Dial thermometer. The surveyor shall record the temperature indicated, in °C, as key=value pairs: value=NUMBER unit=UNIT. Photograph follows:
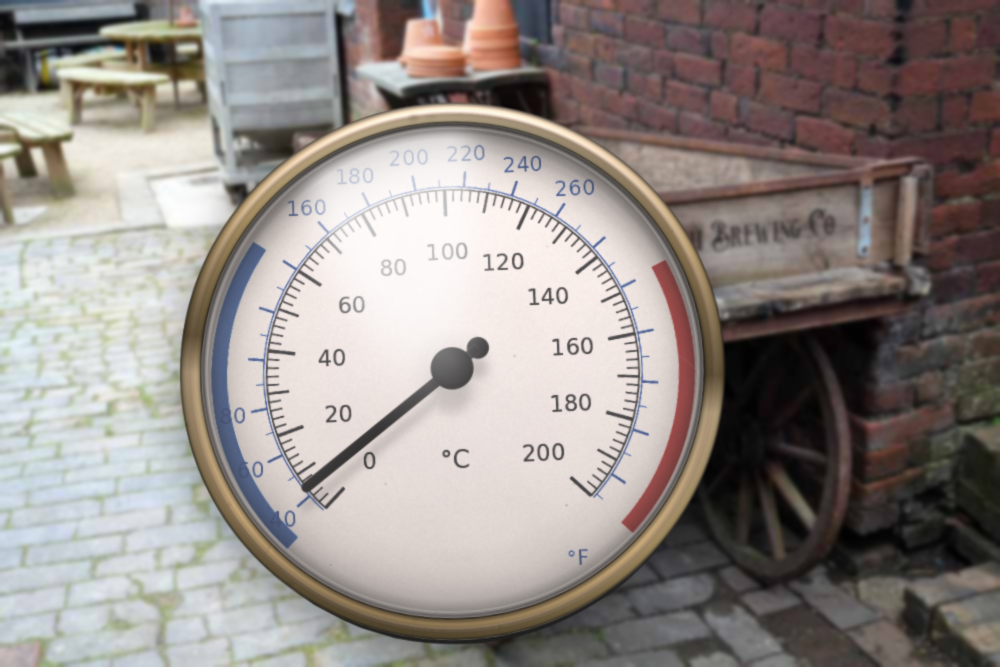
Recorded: value=6 unit=°C
